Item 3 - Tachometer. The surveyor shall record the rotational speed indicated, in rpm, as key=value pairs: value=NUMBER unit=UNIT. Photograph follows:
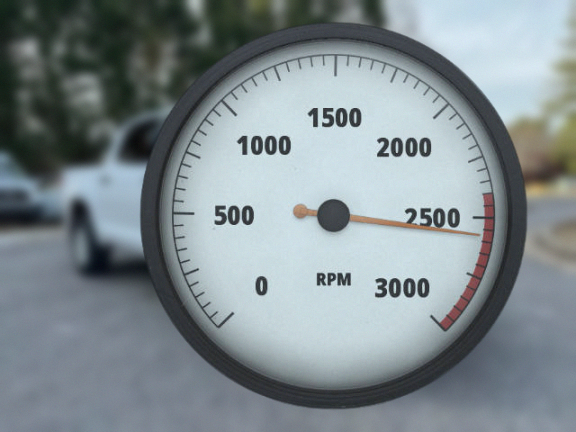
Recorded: value=2575 unit=rpm
